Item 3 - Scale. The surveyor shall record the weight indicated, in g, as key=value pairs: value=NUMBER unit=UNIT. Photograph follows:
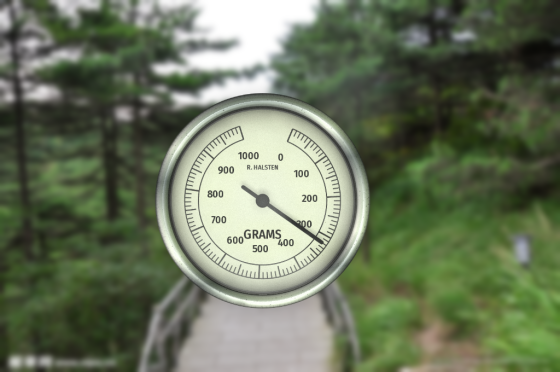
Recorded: value=320 unit=g
